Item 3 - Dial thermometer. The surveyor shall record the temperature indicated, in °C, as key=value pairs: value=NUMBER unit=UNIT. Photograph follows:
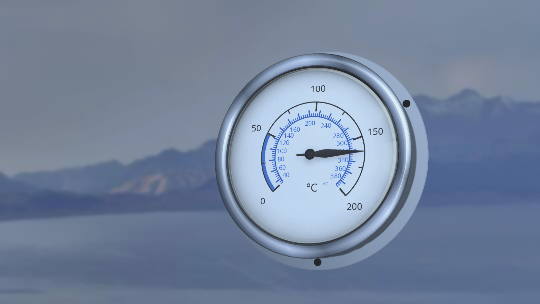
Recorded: value=162.5 unit=°C
